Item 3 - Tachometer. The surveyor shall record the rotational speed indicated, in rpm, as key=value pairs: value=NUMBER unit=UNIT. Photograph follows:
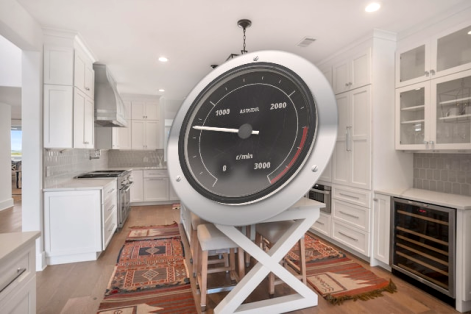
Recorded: value=700 unit=rpm
